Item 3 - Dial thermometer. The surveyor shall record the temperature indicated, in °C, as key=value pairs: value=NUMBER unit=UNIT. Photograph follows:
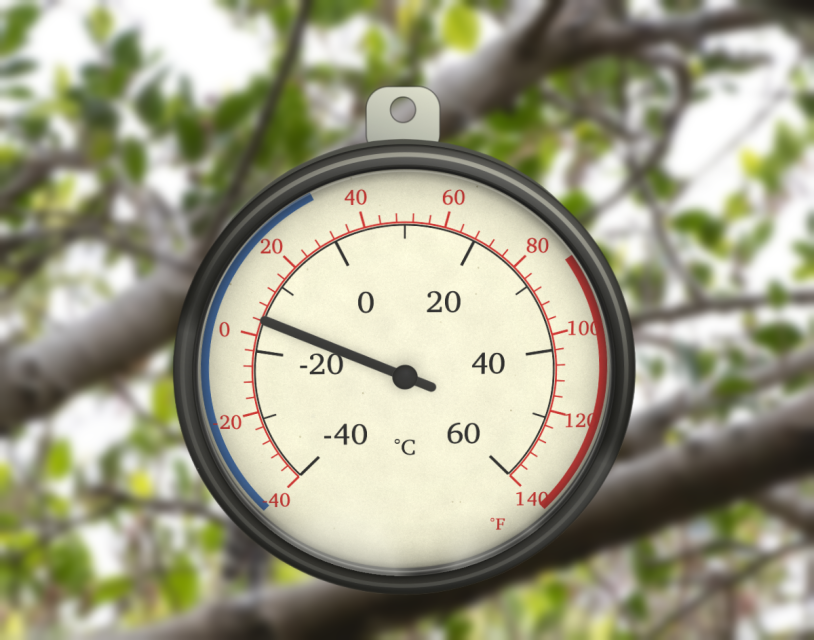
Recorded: value=-15 unit=°C
